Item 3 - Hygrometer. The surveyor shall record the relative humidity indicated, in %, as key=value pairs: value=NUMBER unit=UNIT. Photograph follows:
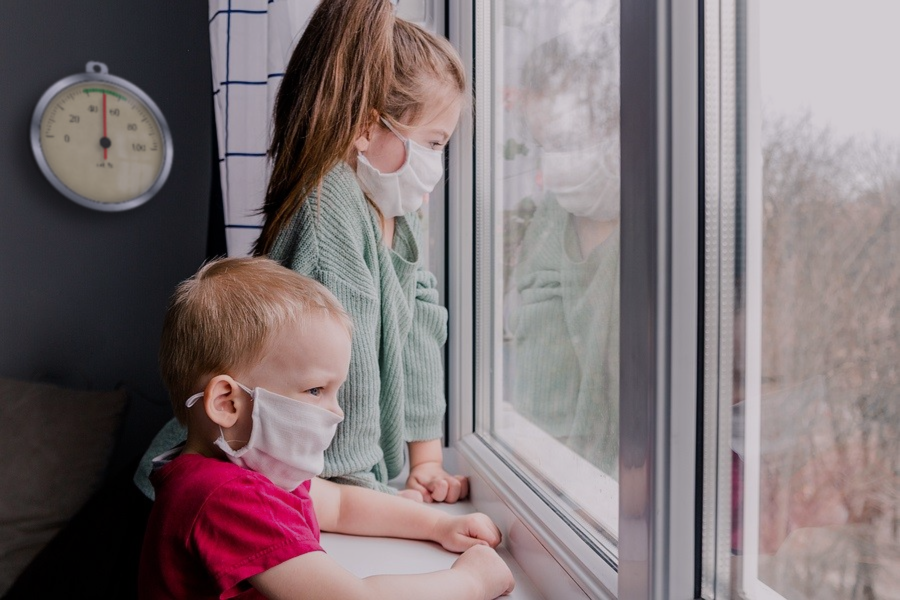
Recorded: value=50 unit=%
